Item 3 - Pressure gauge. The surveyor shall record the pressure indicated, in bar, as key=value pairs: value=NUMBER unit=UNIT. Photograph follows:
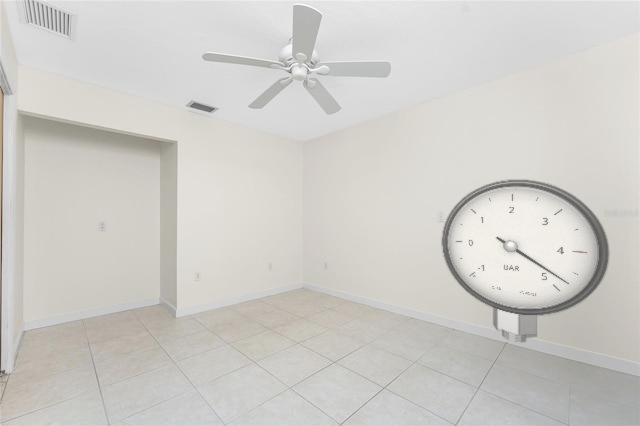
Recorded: value=4.75 unit=bar
